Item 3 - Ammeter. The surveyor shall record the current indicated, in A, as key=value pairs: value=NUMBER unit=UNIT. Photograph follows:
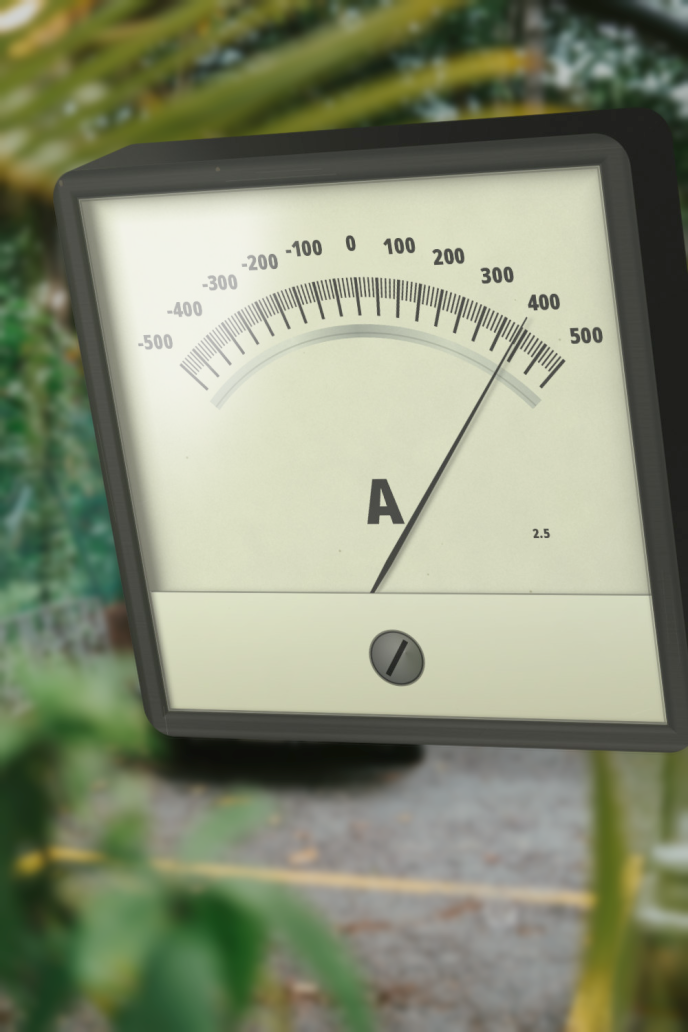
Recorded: value=390 unit=A
